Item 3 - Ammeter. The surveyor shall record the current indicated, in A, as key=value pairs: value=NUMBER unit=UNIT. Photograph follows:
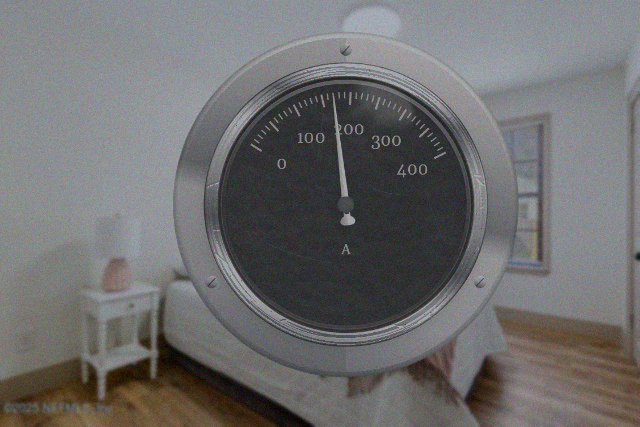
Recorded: value=170 unit=A
